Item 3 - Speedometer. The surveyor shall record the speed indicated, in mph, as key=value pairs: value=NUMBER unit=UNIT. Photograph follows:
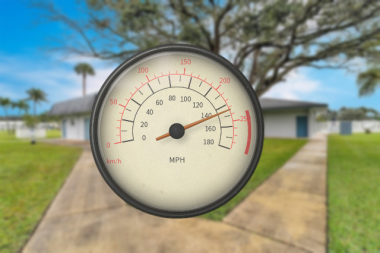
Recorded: value=145 unit=mph
